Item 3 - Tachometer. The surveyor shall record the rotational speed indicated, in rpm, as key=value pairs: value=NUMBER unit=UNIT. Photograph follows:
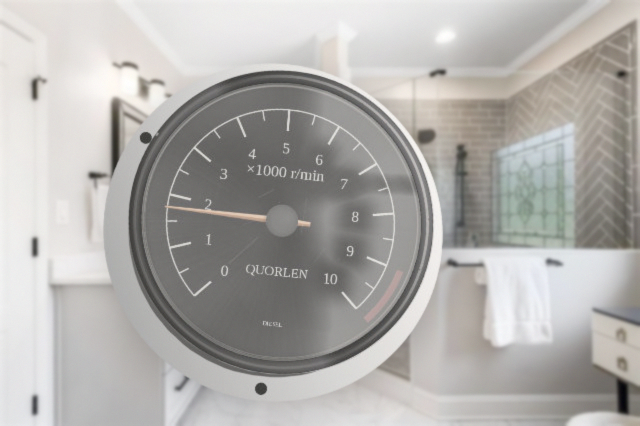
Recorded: value=1750 unit=rpm
